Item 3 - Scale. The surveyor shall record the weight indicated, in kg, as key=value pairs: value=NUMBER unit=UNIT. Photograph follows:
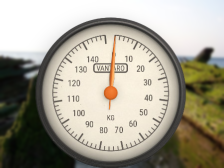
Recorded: value=0 unit=kg
